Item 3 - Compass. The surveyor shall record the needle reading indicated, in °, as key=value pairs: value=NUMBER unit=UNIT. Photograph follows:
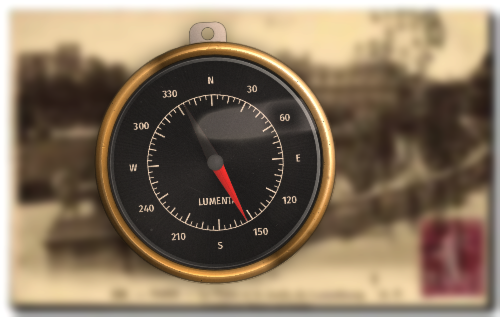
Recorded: value=155 unit=°
